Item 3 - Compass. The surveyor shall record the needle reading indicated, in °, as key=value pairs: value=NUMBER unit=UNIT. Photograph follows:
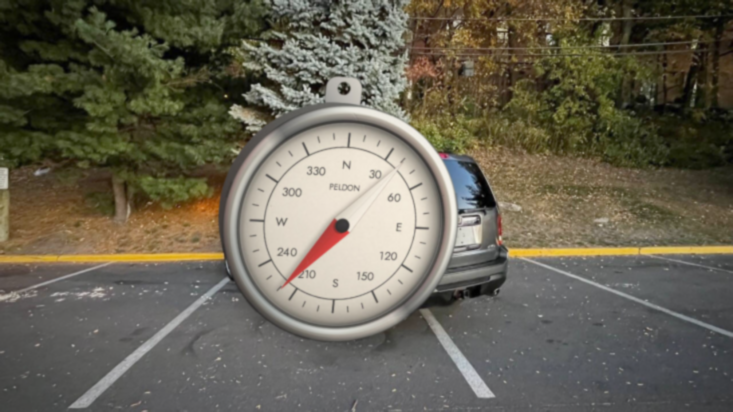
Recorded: value=220 unit=°
